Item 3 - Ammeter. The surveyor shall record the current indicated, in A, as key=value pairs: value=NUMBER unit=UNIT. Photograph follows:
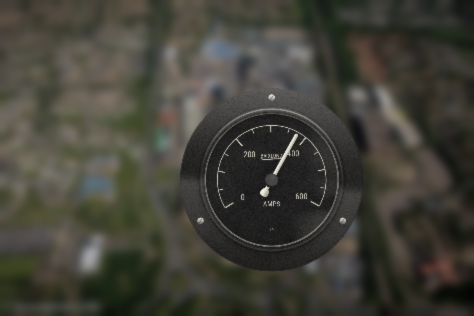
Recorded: value=375 unit=A
